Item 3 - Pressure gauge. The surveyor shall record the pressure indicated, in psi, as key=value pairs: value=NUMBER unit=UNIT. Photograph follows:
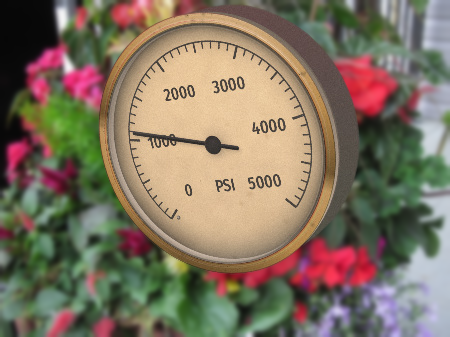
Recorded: value=1100 unit=psi
